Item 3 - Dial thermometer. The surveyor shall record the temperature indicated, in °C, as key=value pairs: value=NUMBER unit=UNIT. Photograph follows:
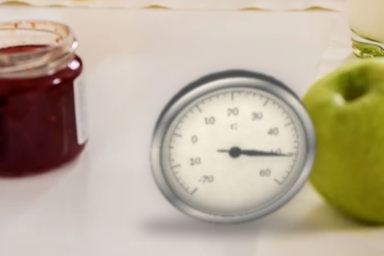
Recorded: value=50 unit=°C
